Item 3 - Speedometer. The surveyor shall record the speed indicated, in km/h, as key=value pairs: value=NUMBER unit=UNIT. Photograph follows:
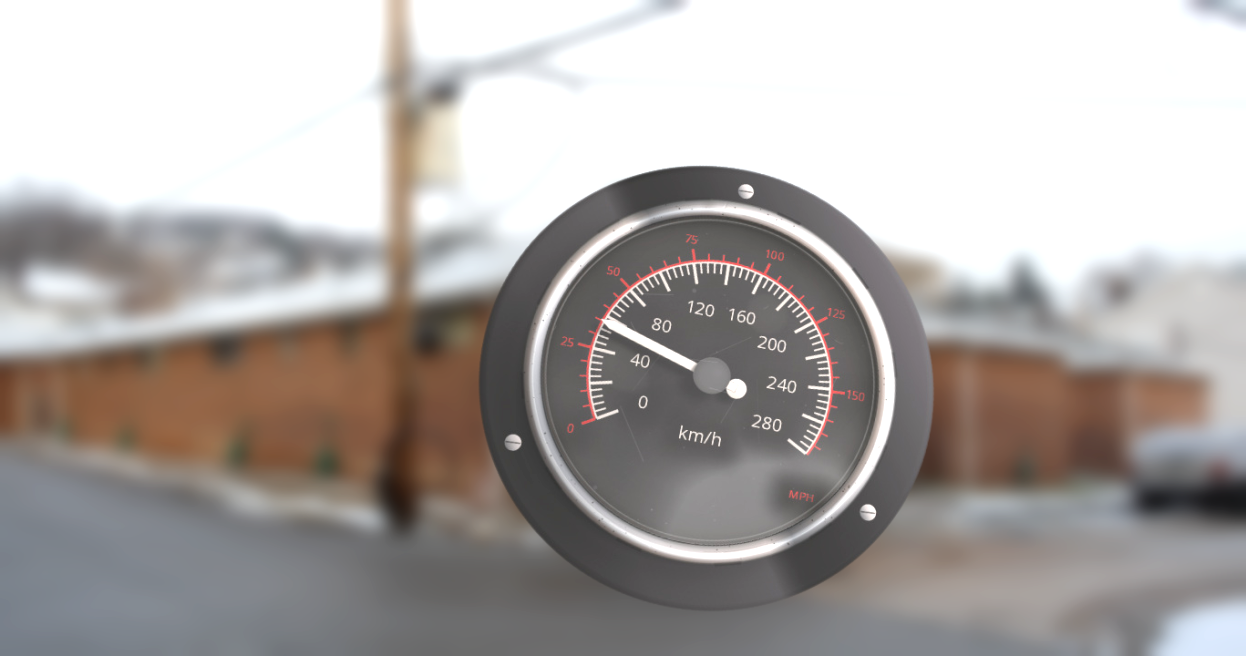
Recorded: value=56 unit=km/h
